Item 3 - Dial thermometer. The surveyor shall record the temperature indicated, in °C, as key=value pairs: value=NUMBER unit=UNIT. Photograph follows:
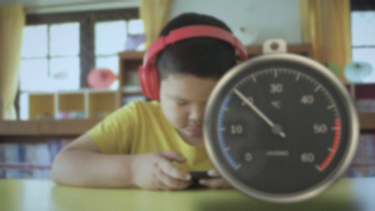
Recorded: value=20 unit=°C
